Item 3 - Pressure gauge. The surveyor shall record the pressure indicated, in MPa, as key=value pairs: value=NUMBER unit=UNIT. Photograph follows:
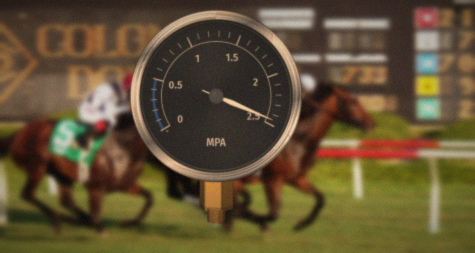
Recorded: value=2.45 unit=MPa
